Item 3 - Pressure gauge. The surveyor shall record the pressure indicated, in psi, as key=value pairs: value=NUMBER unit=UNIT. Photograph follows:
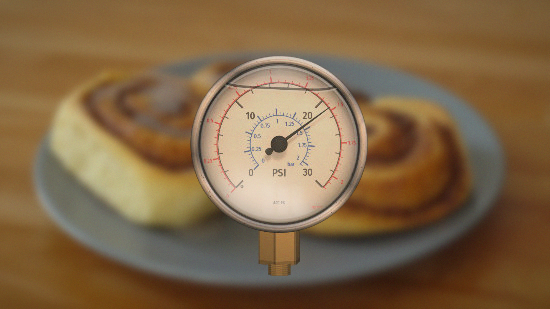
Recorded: value=21 unit=psi
